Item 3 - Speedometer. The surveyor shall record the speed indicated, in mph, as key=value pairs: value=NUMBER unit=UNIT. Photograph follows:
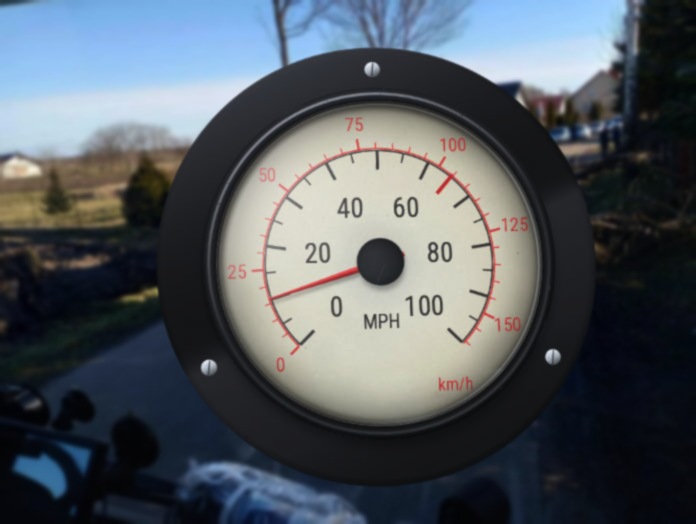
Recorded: value=10 unit=mph
